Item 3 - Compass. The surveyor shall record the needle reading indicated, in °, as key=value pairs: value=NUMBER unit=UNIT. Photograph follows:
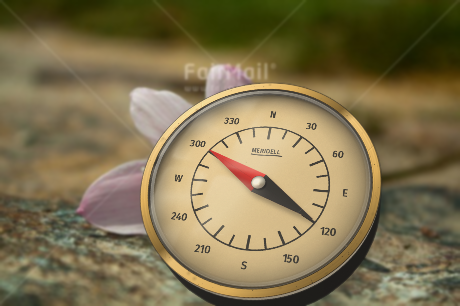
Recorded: value=300 unit=°
